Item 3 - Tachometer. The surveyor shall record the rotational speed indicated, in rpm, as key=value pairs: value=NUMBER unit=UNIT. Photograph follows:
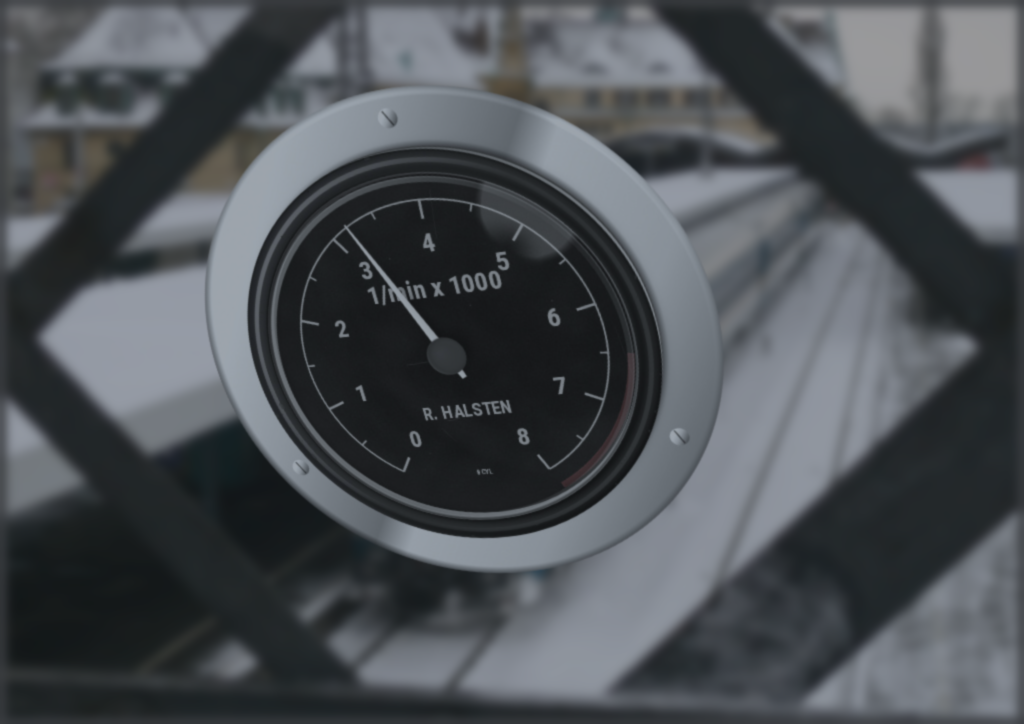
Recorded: value=3250 unit=rpm
